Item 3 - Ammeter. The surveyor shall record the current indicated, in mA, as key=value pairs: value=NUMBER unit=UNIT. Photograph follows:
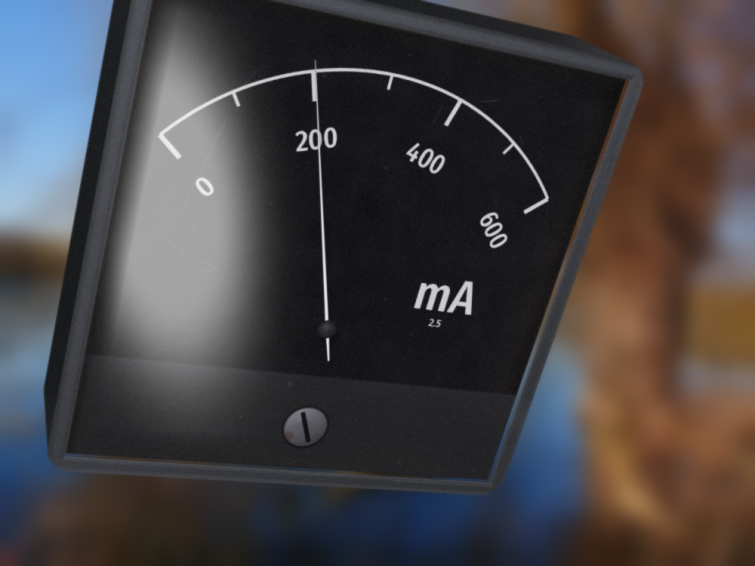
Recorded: value=200 unit=mA
